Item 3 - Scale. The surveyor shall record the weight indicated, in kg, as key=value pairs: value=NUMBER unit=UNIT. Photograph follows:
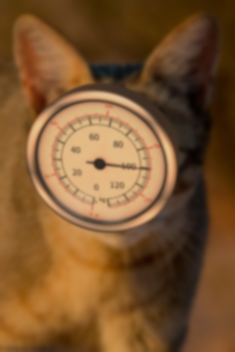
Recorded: value=100 unit=kg
